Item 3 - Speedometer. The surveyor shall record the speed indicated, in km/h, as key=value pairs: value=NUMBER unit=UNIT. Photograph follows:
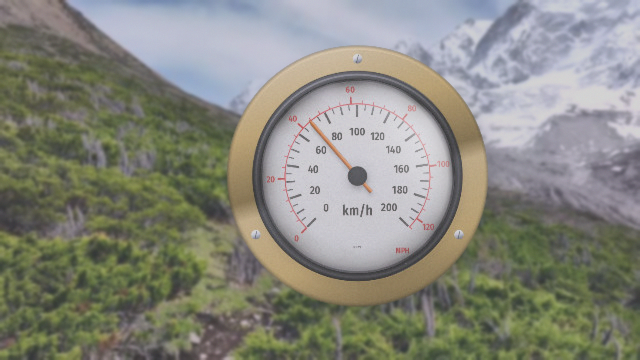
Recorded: value=70 unit=km/h
